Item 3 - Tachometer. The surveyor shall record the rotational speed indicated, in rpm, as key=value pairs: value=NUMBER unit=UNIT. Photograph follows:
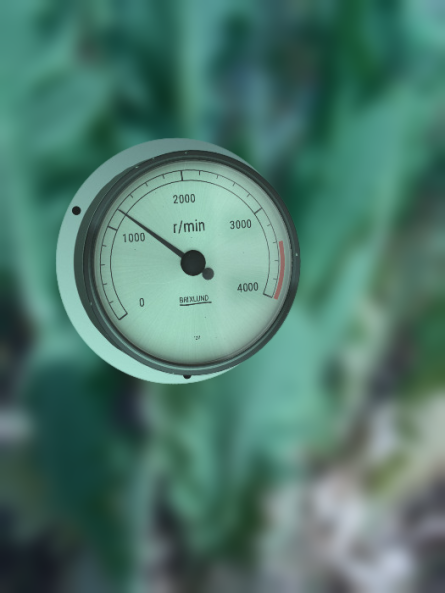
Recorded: value=1200 unit=rpm
